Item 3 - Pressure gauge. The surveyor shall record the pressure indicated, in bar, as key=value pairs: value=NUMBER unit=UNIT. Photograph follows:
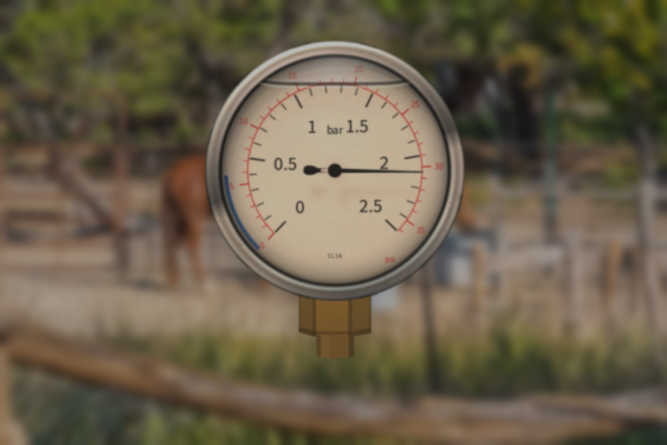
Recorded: value=2.1 unit=bar
